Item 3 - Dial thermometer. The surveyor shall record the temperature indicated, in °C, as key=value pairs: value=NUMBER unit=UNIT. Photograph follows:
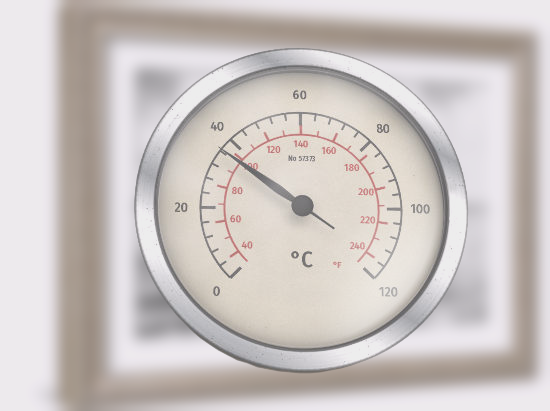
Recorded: value=36 unit=°C
